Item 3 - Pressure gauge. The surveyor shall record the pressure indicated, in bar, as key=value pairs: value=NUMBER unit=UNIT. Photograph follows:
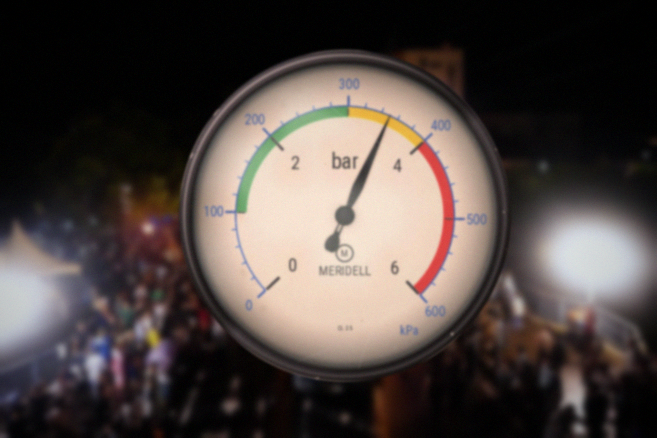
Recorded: value=3.5 unit=bar
